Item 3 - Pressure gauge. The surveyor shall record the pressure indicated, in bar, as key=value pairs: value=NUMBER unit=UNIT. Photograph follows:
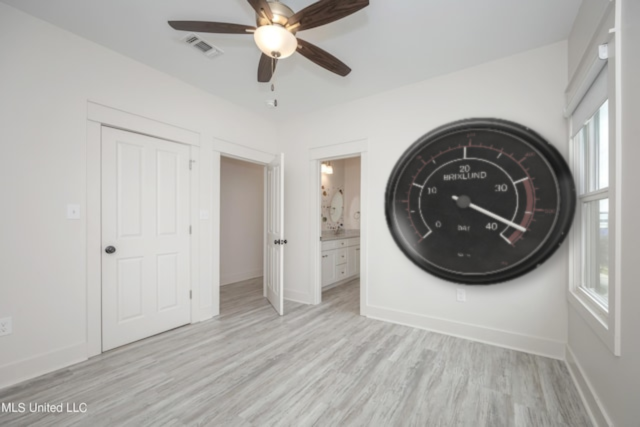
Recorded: value=37.5 unit=bar
